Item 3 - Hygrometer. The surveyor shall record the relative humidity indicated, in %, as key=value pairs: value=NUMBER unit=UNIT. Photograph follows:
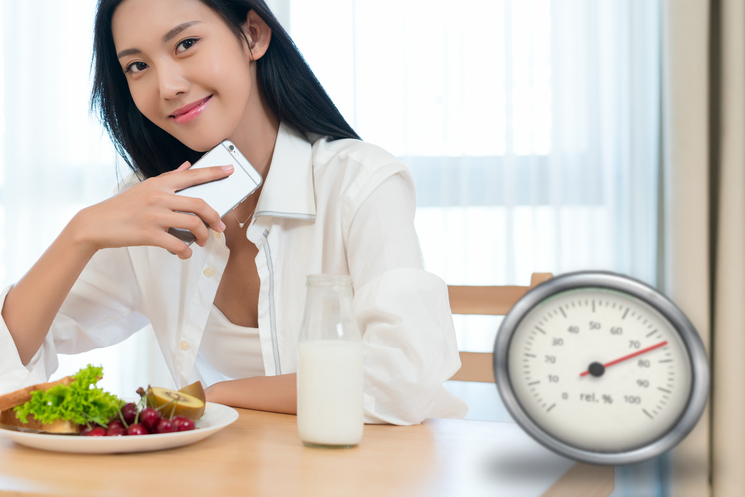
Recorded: value=74 unit=%
